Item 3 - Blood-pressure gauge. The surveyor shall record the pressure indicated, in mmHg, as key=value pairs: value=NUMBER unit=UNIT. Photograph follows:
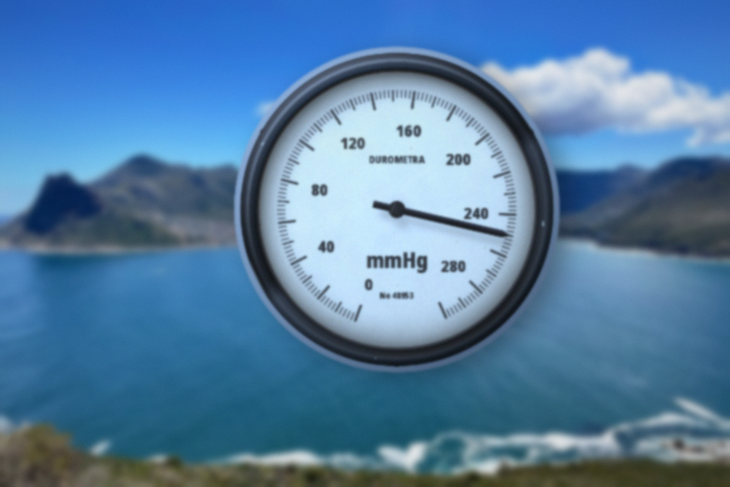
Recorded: value=250 unit=mmHg
